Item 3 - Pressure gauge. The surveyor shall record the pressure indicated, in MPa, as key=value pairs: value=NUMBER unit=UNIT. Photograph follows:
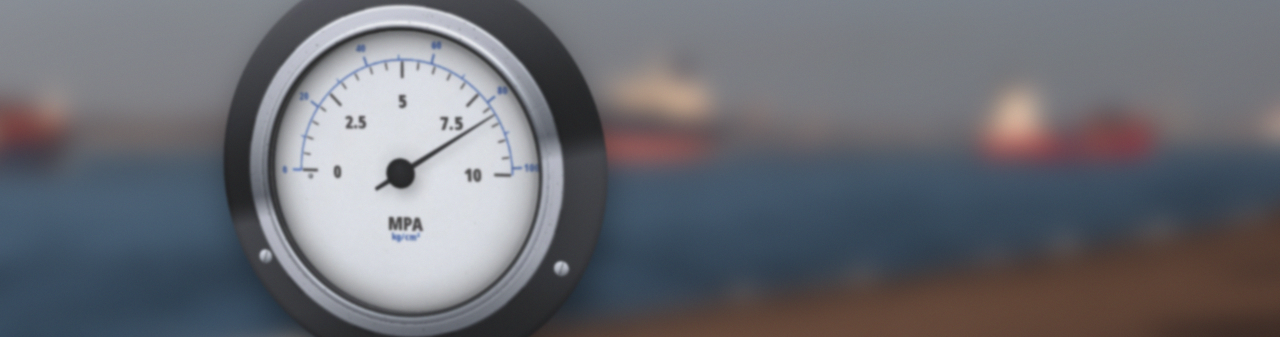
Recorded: value=8.25 unit=MPa
